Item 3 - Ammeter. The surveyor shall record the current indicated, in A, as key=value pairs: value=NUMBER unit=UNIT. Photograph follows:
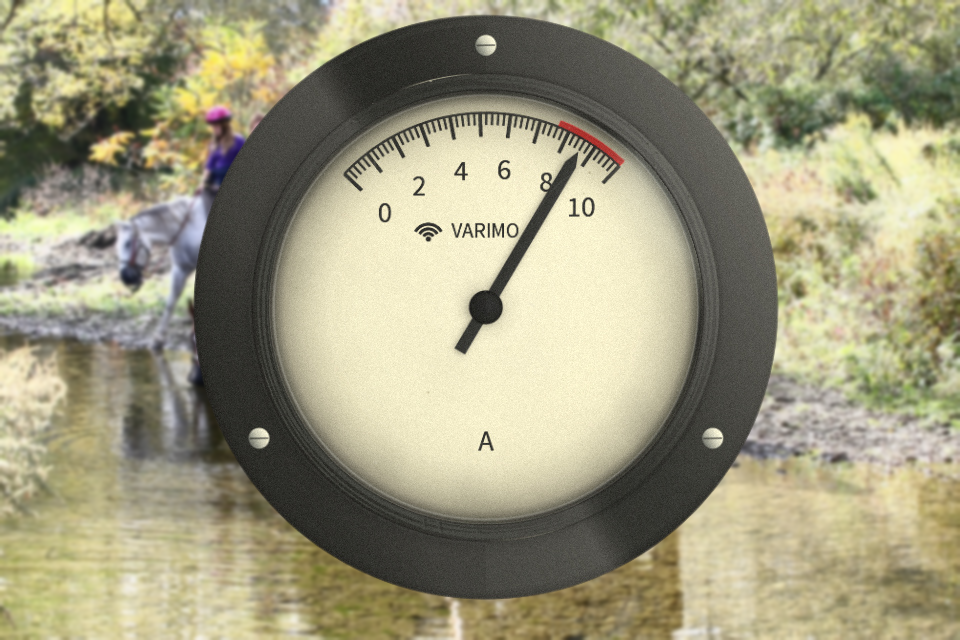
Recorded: value=8.6 unit=A
